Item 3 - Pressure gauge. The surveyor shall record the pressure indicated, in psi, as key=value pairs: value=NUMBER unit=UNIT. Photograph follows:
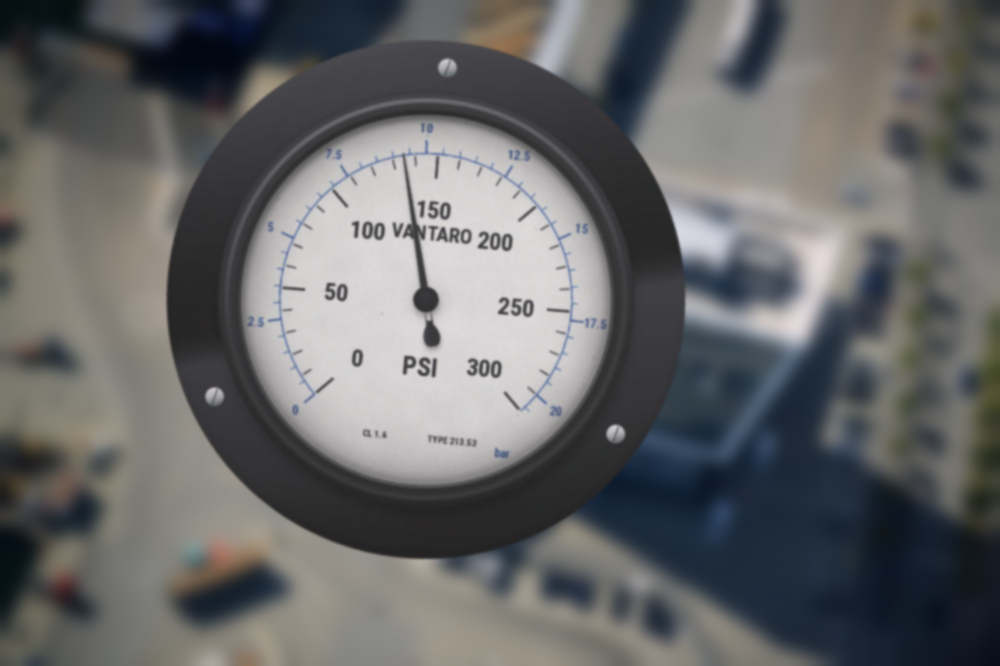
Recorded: value=135 unit=psi
